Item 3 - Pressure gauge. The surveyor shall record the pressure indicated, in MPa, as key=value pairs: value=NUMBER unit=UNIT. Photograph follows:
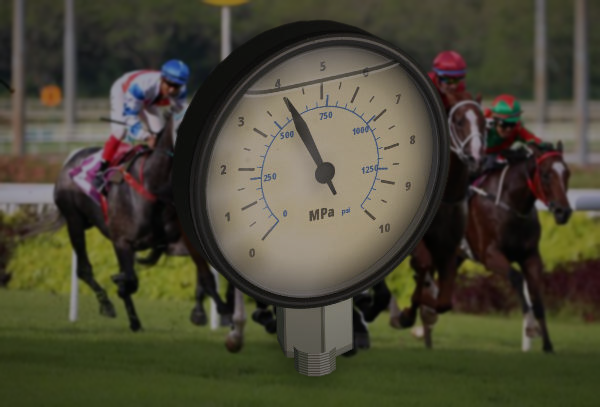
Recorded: value=4 unit=MPa
